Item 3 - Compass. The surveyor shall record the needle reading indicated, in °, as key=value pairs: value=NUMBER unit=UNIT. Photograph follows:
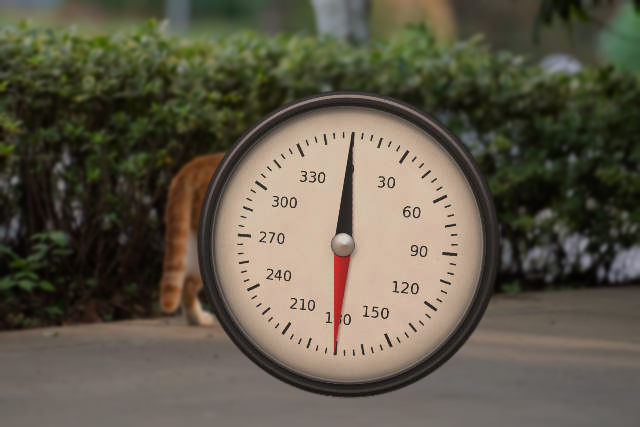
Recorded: value=180 unit=°
